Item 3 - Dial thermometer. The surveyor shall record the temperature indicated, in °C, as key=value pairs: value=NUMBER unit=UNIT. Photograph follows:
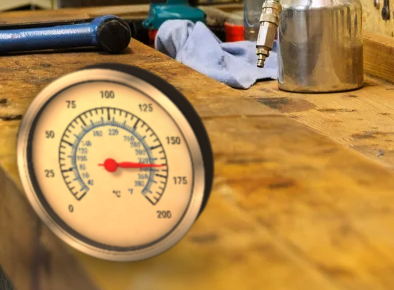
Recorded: value=165 unit=°C
